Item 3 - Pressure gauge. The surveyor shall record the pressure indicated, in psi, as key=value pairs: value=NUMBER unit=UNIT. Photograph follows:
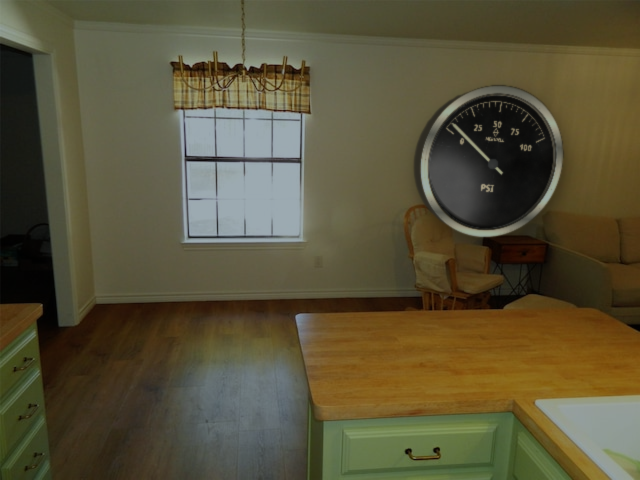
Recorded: value=5 unit=psi
